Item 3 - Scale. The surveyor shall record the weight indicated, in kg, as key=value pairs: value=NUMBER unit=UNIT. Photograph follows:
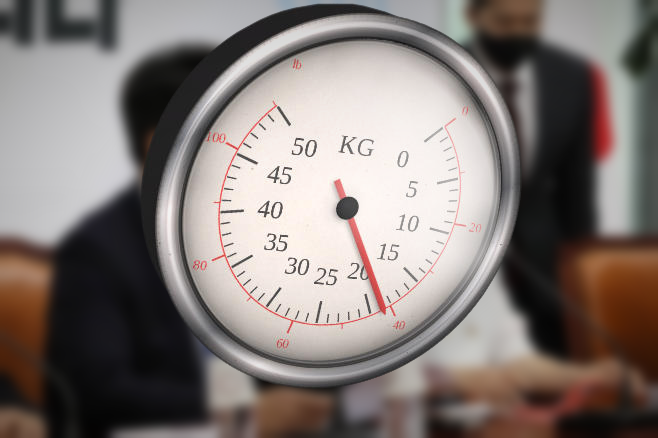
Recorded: value=19 unit=kg
